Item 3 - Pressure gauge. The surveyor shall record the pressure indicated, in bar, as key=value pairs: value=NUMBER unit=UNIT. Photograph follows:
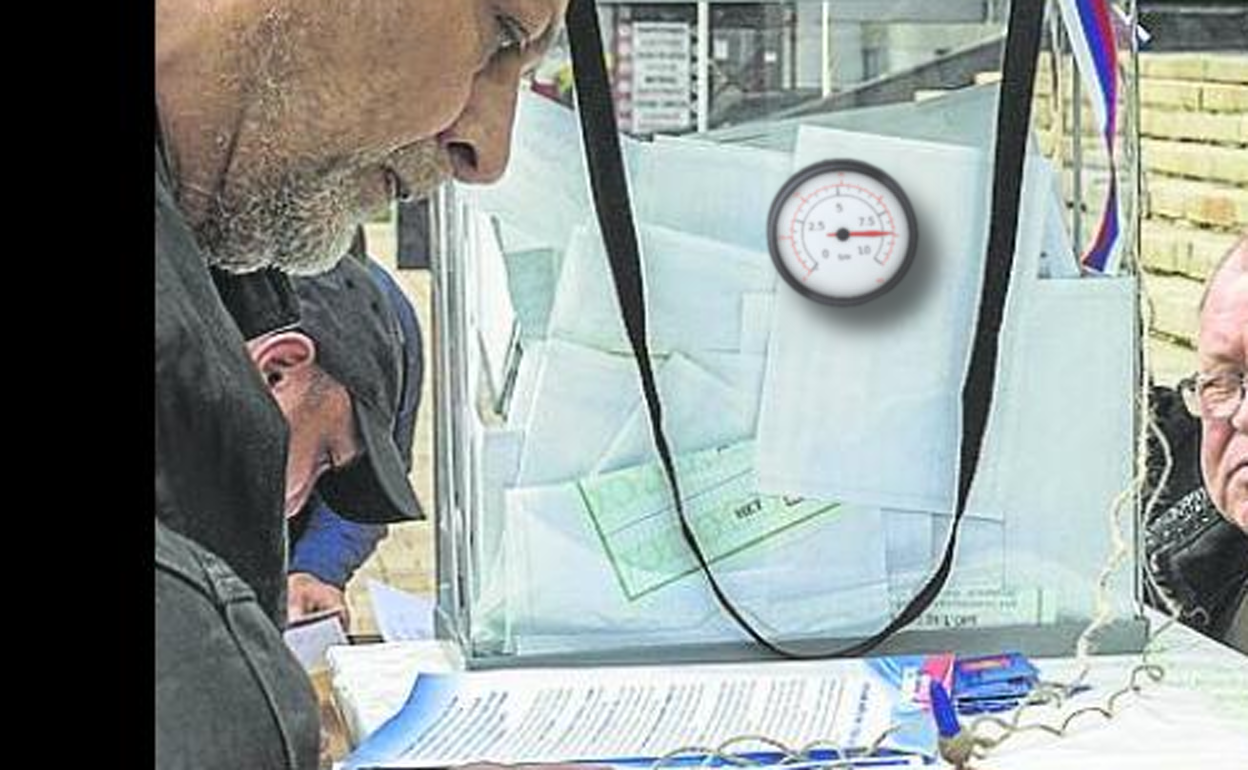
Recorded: value=8.5 unit=bar
